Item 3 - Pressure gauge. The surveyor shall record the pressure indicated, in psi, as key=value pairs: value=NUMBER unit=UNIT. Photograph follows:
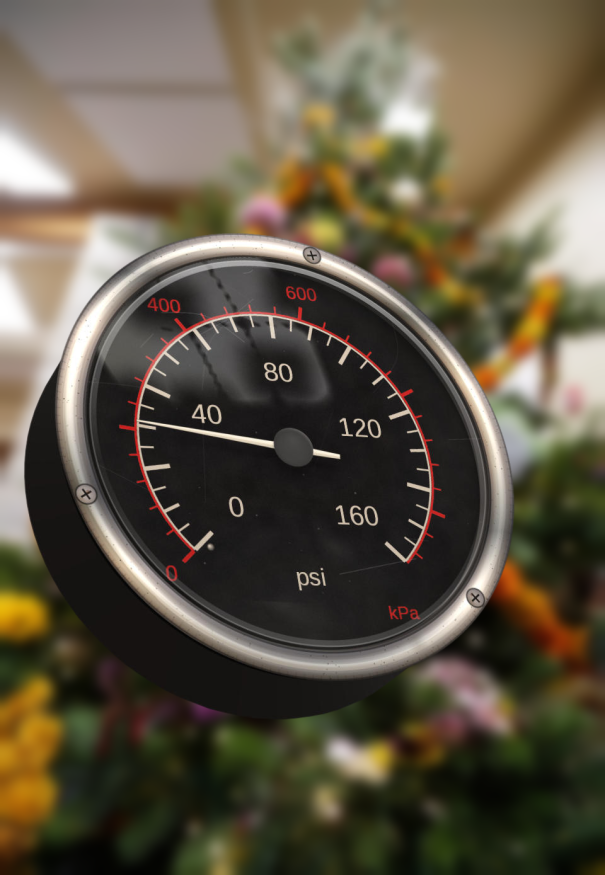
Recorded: value=30 unit=psi
